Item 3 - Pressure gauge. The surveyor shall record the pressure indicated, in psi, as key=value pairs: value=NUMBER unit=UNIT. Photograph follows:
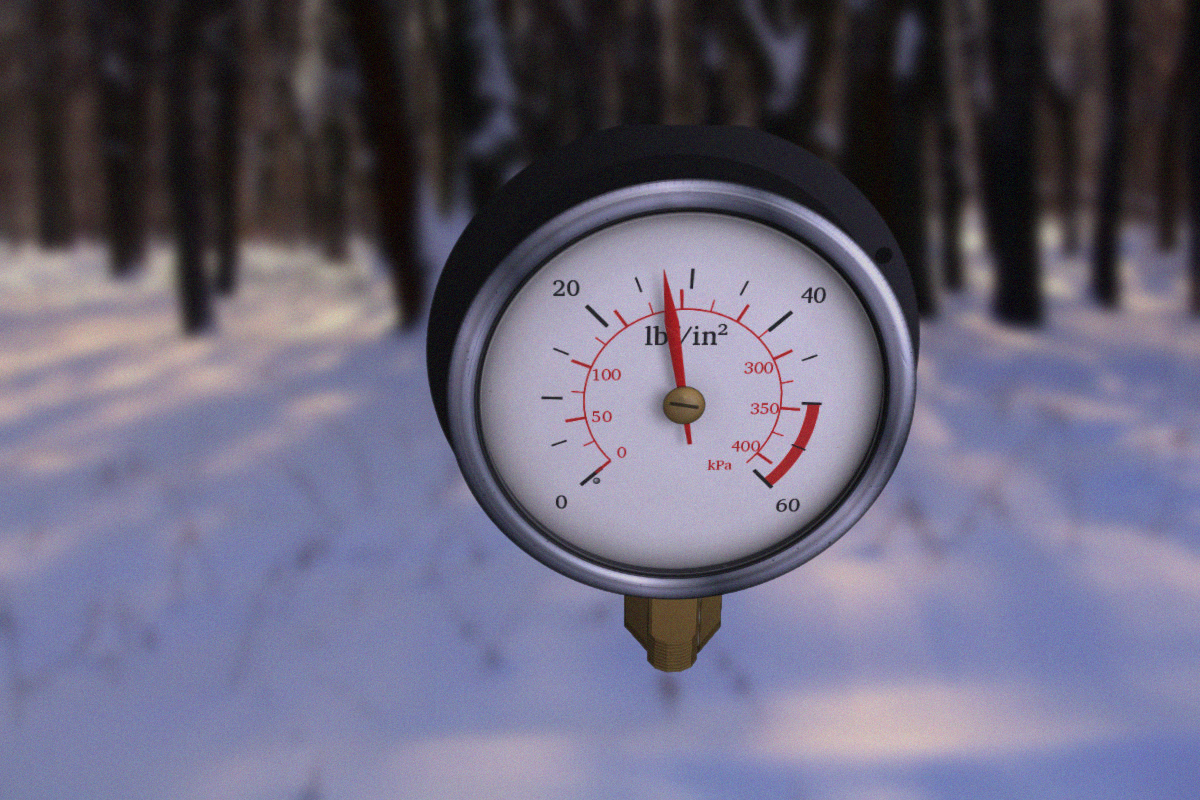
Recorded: value=27.5 unit=psi
